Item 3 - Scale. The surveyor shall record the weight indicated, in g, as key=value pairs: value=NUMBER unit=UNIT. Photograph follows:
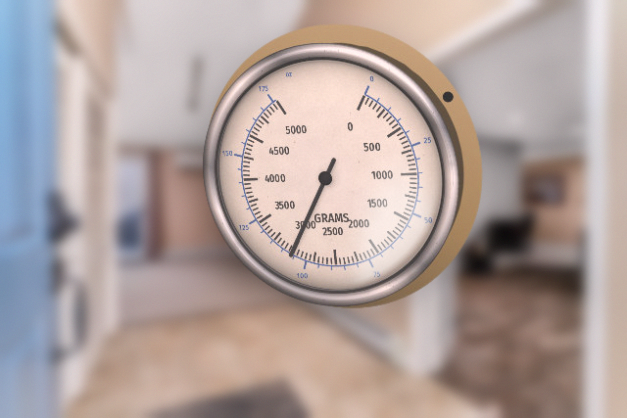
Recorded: value=3000 unit=g
